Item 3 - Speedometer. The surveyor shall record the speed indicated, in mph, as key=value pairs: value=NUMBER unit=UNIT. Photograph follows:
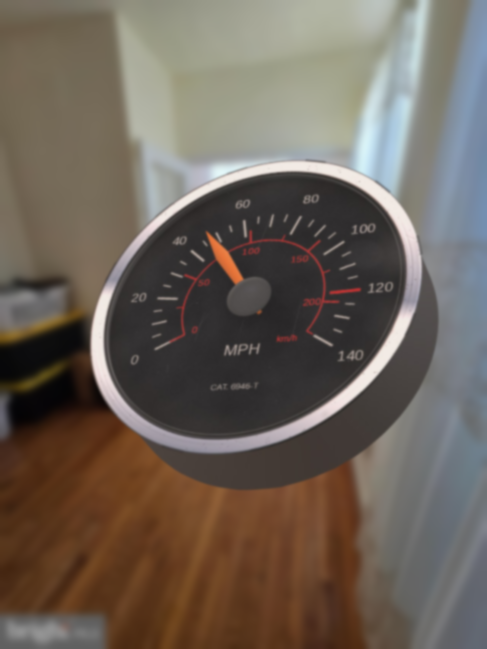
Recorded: value=47.5 unit=mph
